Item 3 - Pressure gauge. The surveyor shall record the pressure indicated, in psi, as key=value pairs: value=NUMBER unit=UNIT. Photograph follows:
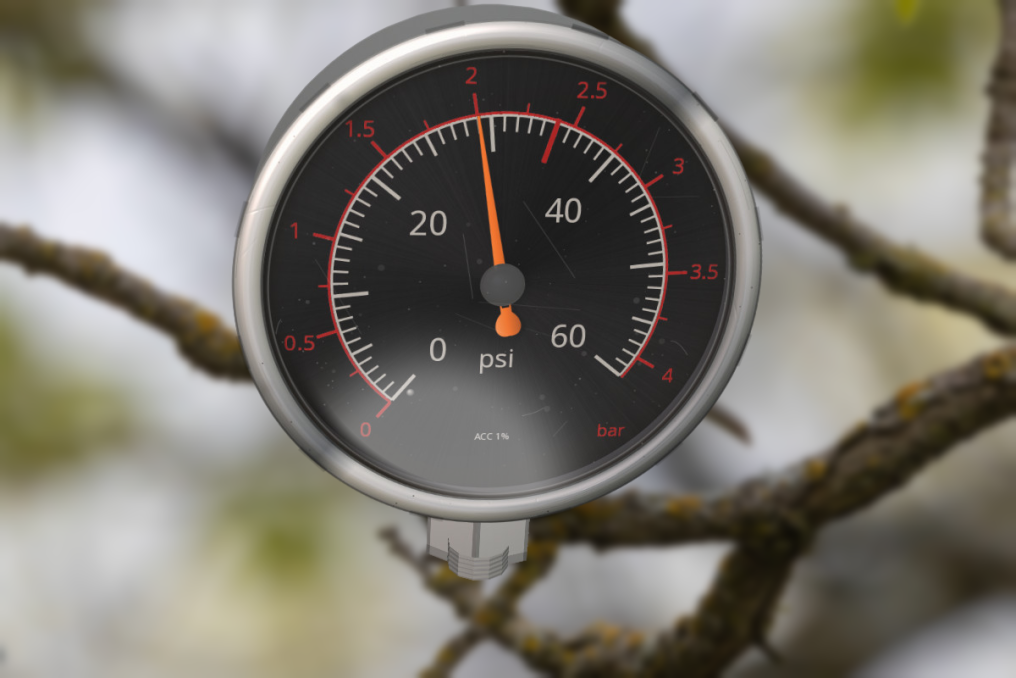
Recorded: value=29 unit=psi
